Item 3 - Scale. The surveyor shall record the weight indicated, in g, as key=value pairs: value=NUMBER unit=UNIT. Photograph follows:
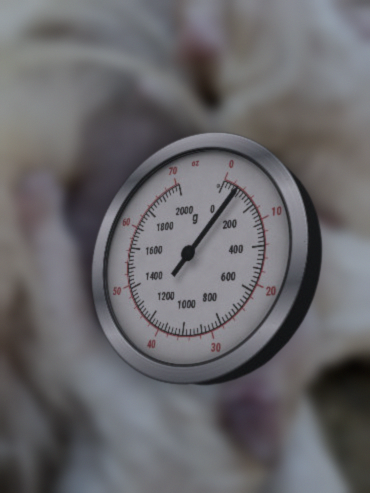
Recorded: value=100 unit=g
